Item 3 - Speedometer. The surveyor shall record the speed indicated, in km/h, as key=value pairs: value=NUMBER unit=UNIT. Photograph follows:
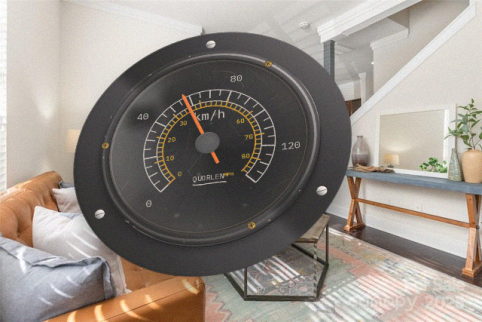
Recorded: value=57.5 unit=km/h
